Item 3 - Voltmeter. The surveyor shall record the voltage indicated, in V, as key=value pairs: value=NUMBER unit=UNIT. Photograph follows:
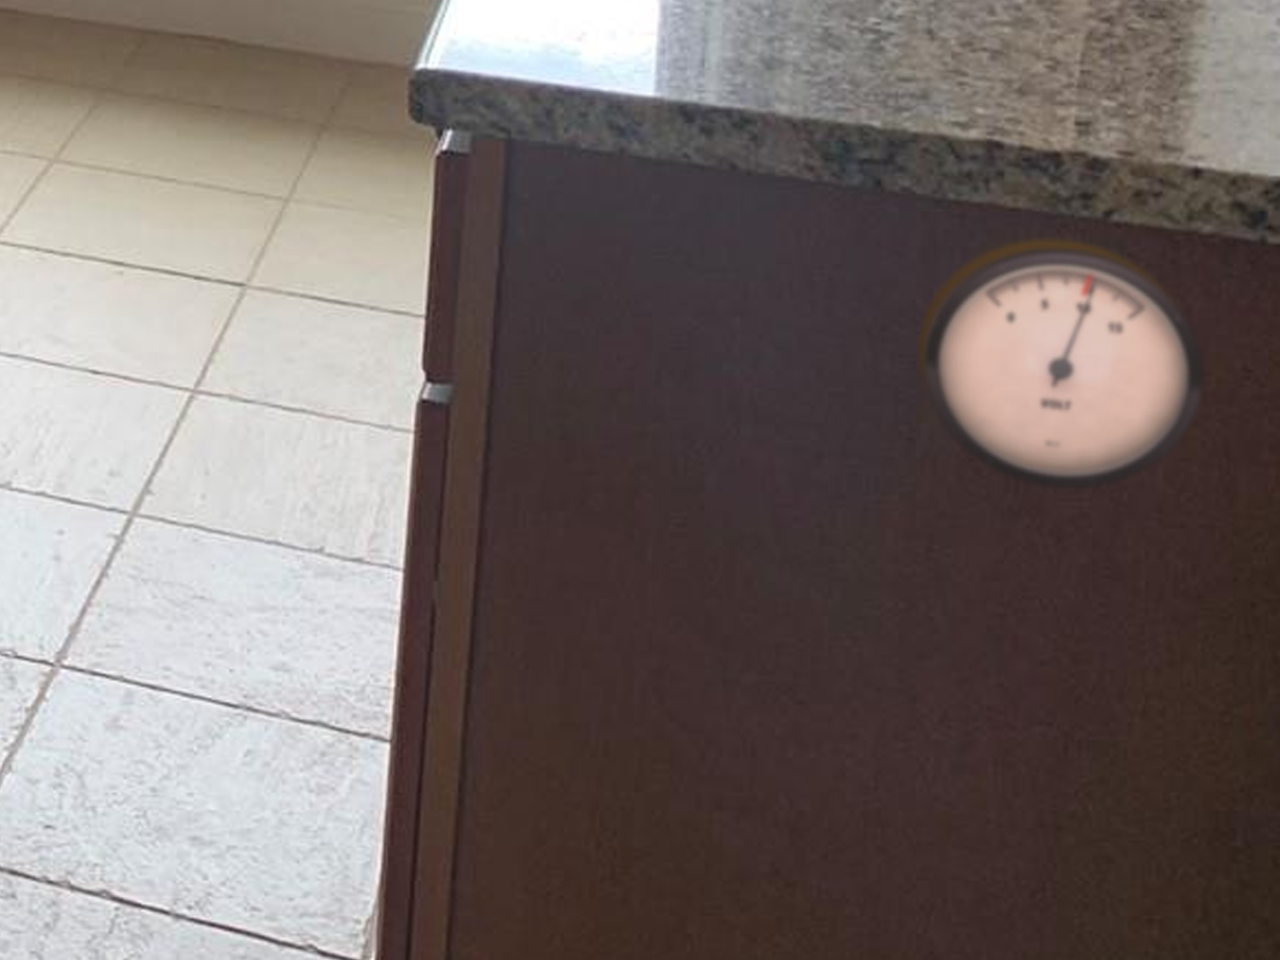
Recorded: value=10 unit=V
